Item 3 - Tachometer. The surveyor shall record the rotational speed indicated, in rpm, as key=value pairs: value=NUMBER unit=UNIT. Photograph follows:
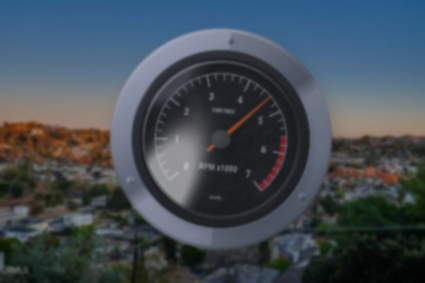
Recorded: value=4600 unit=rpm
